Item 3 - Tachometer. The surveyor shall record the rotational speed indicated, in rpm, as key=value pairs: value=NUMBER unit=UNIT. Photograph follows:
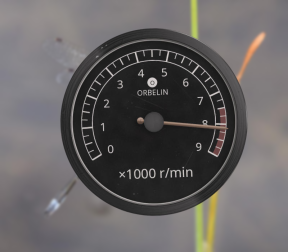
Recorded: value=8125 unit=rpm
